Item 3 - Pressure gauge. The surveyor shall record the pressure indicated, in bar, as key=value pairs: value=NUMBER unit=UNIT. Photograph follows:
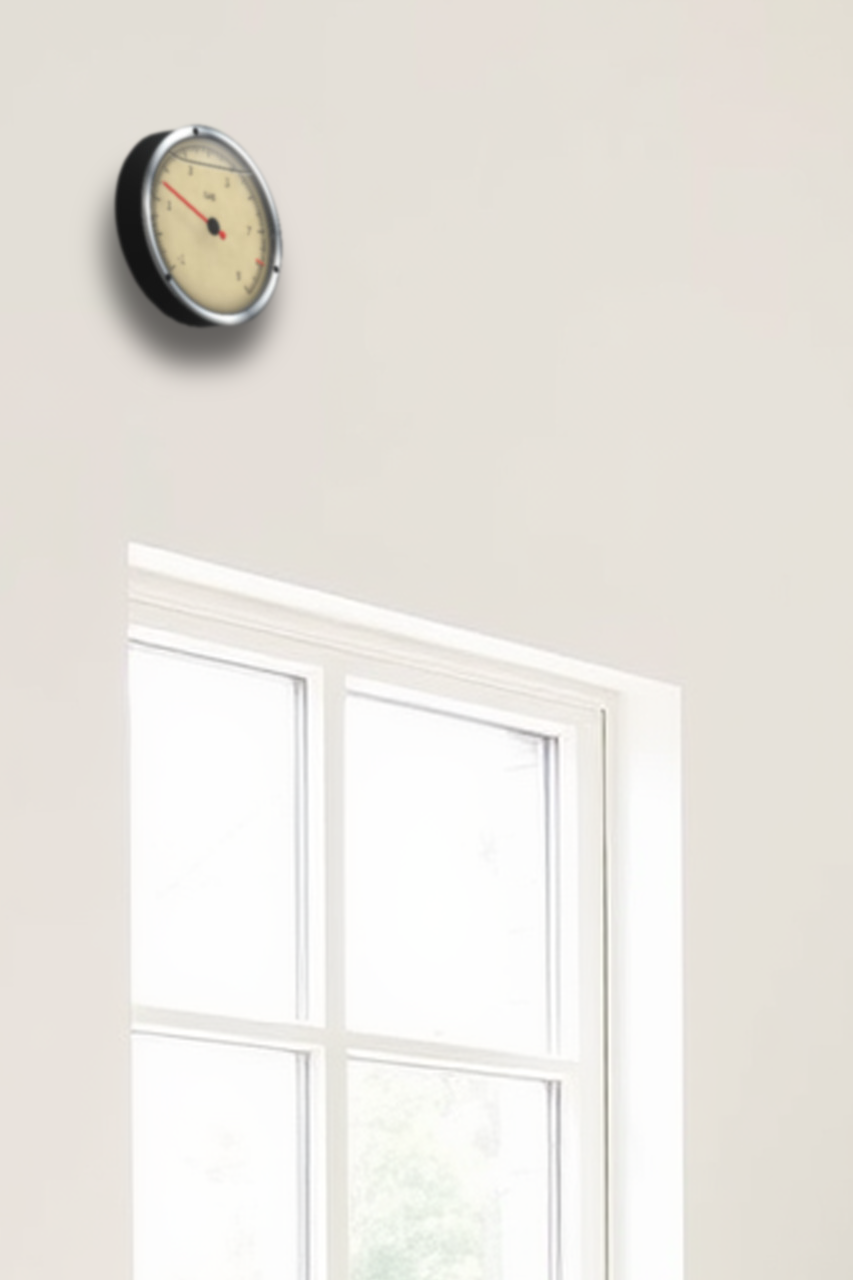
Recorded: value=1.5 unit=bar
